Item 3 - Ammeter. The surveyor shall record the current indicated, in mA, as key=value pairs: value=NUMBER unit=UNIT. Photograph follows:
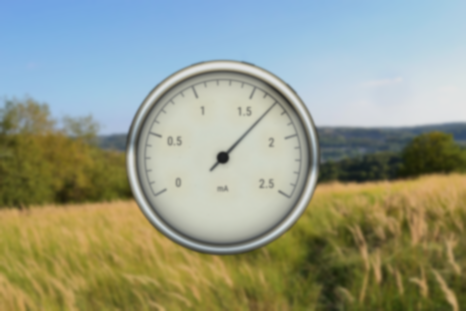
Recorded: value=1.7 unit=mA
